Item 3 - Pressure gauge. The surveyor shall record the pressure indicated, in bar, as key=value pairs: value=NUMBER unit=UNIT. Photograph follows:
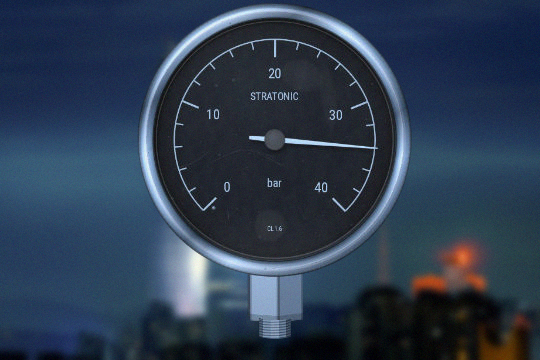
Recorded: value=34 unit=bar
